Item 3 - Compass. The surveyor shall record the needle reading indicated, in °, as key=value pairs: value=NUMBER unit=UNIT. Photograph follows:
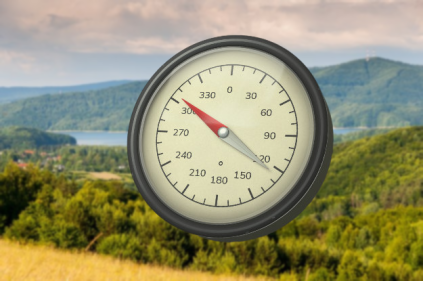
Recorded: value=305 unit=°
